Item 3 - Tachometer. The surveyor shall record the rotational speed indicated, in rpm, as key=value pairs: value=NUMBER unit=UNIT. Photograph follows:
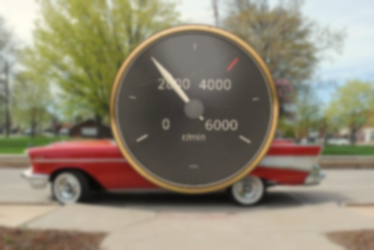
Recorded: value=2000 unit=rpm
